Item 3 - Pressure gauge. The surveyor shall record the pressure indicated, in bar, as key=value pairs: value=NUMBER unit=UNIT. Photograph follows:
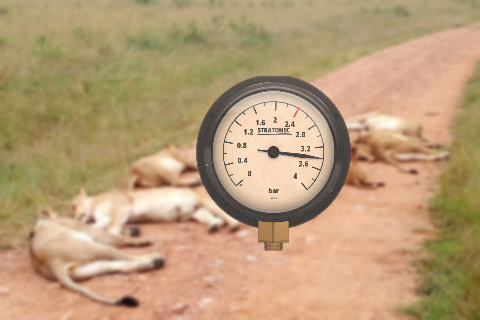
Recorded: value=3.4 unit=bar
